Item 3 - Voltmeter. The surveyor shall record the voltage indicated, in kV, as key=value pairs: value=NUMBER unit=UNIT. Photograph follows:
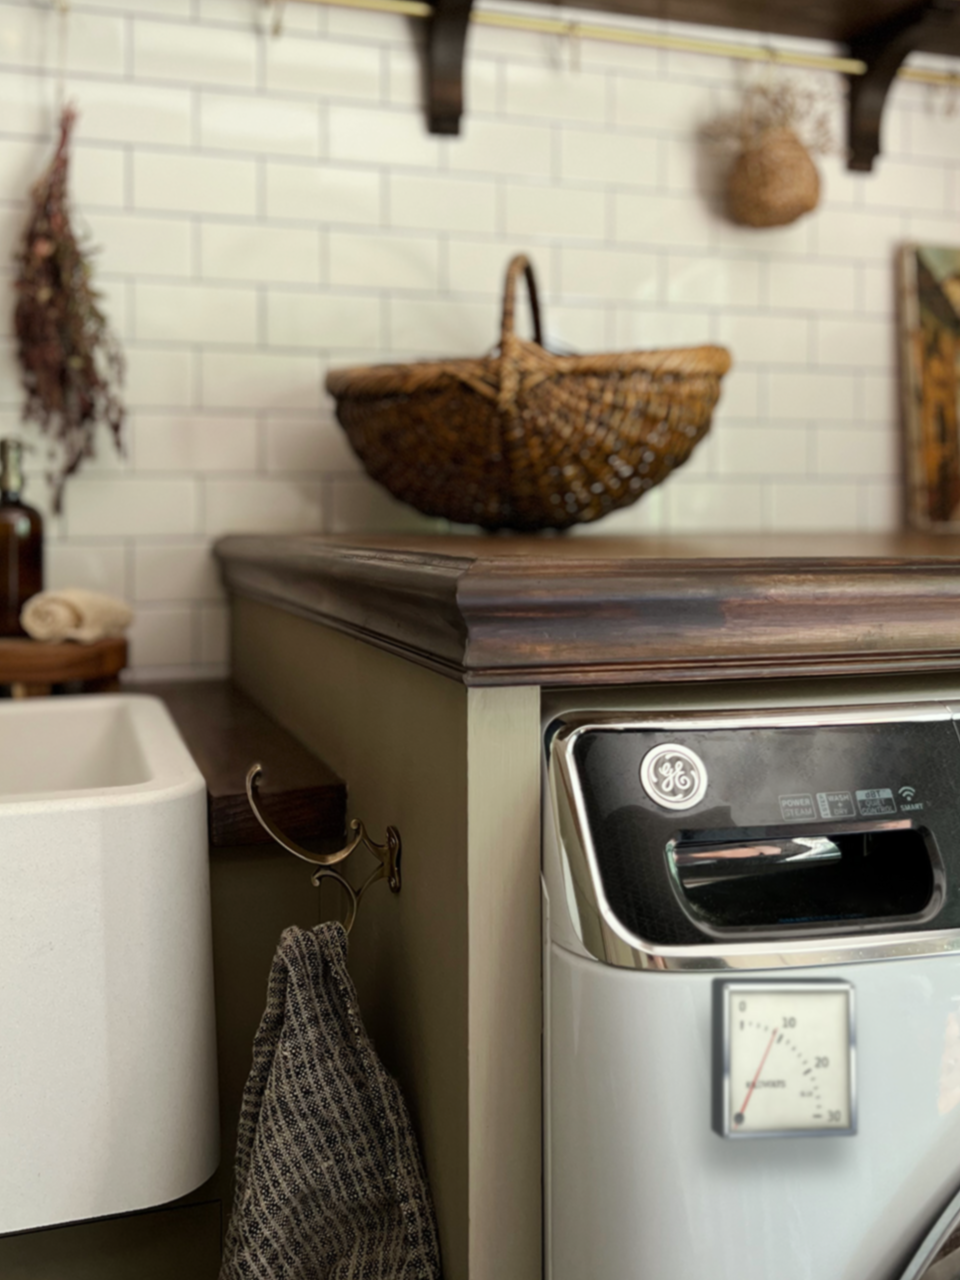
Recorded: value=8 unit=kV
